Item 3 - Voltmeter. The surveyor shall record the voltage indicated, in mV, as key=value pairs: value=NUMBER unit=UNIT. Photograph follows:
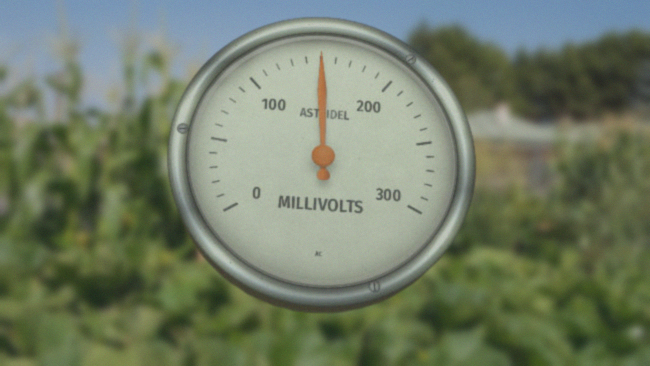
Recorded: value=150 unit=mV
